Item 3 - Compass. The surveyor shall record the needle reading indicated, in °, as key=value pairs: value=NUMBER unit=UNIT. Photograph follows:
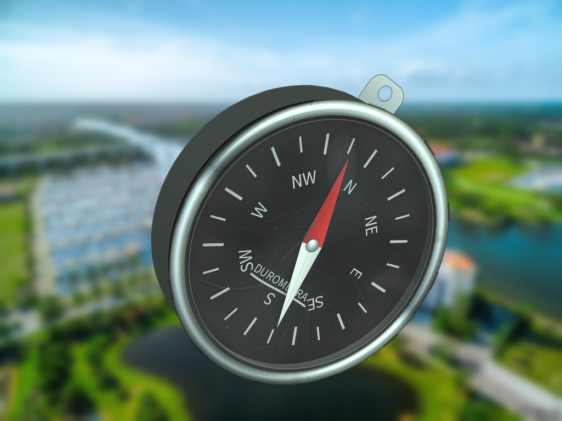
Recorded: value=345 unit=°
